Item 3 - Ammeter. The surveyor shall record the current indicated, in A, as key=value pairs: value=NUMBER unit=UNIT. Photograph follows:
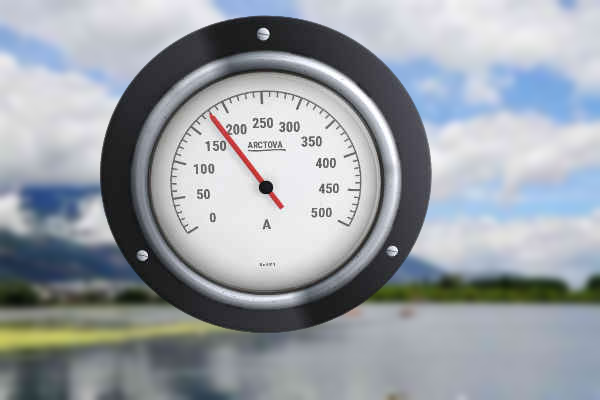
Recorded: value=180 unit=A
